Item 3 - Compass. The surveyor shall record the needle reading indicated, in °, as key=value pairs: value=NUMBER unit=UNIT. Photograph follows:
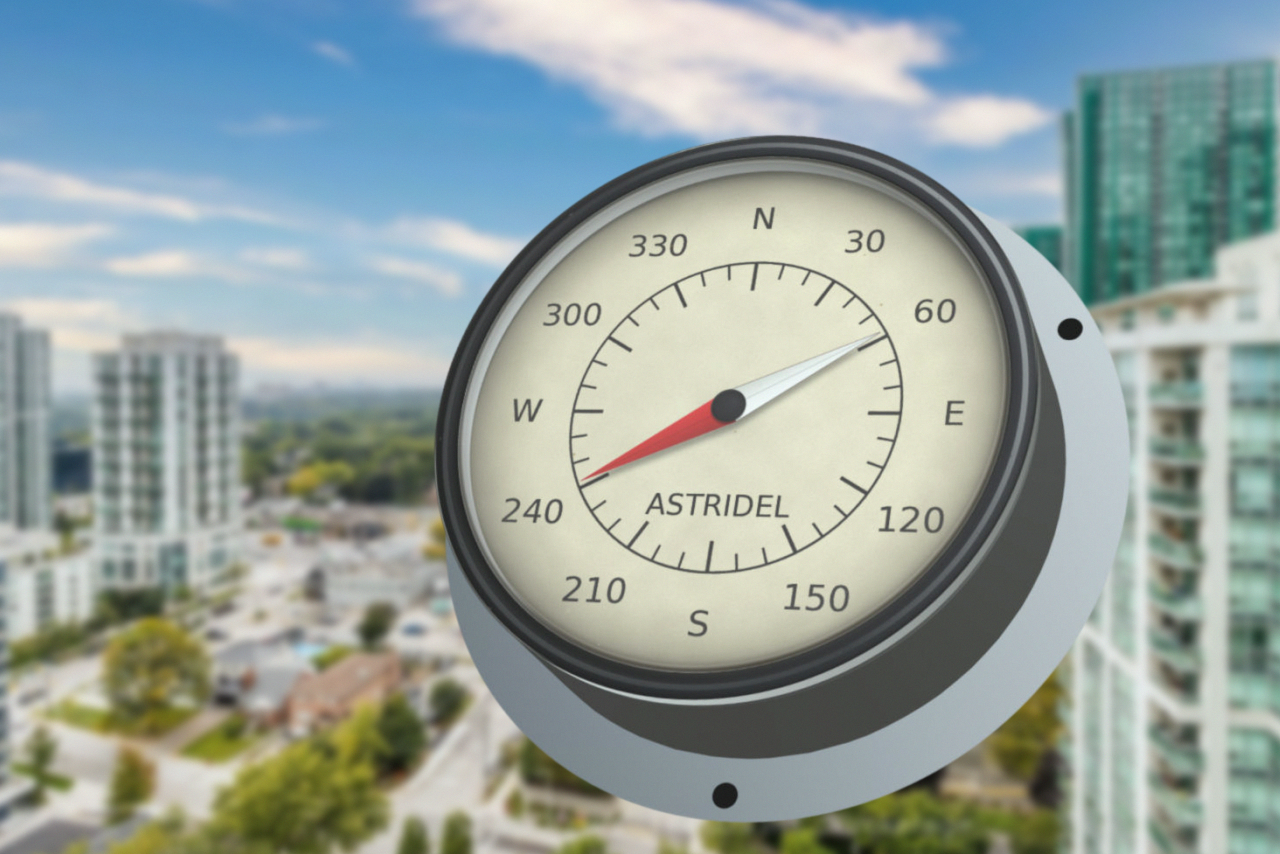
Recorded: value=240 unit=°
